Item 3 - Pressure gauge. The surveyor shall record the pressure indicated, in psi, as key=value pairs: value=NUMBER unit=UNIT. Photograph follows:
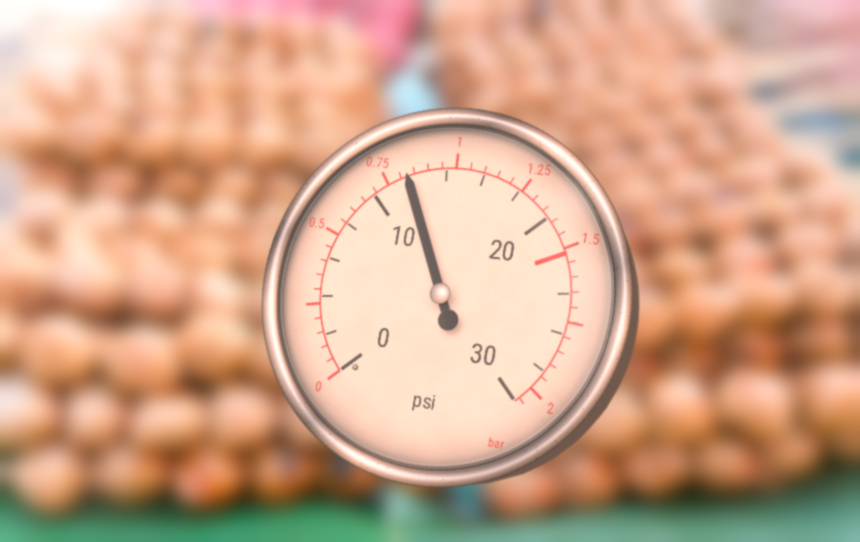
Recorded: value=12 unit=psi
